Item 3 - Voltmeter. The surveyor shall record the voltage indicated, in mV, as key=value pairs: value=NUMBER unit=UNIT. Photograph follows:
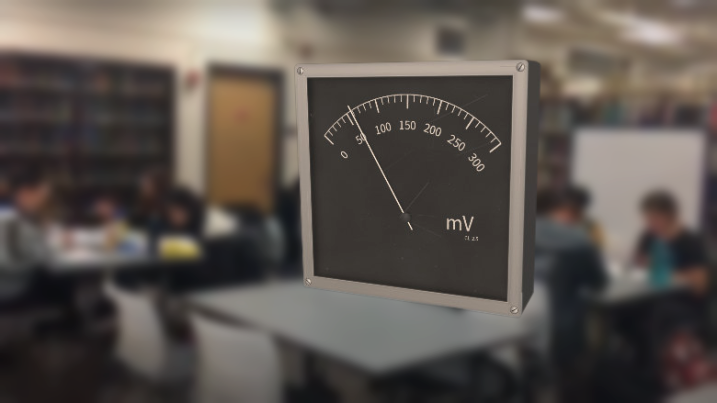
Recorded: value=60 unit=mV
